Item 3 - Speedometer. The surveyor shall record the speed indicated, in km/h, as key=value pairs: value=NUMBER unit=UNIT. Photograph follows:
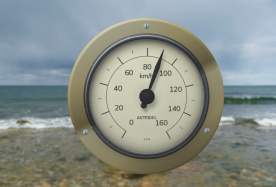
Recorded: value=90 unit=km/h
